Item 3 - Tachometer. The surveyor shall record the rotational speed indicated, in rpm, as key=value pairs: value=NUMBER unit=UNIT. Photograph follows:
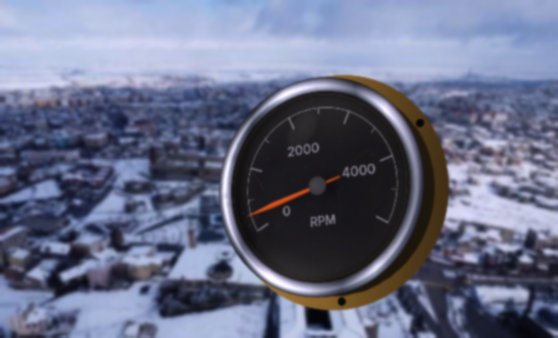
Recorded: value=250 unit=rpm
